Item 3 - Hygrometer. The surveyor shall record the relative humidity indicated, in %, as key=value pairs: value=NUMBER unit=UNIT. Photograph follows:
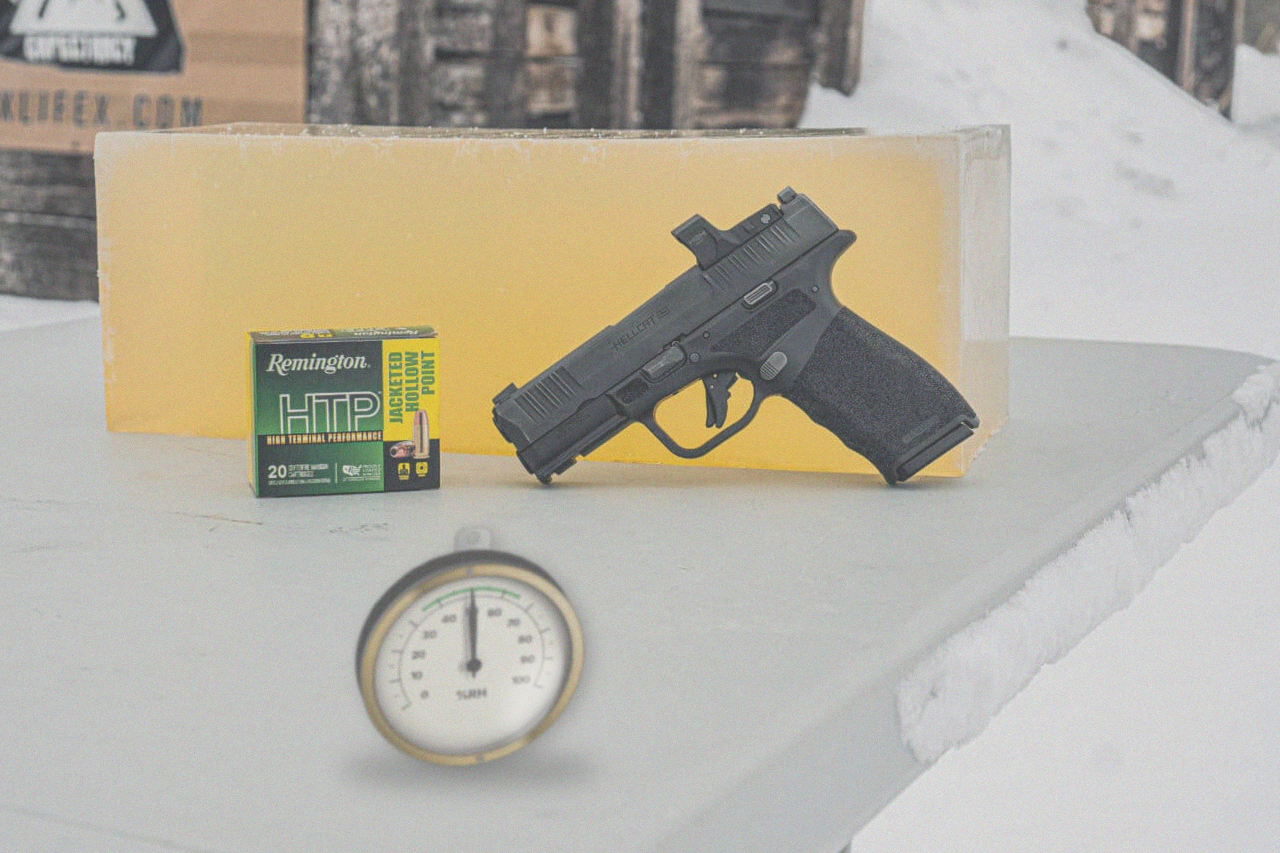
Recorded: value=50 unit=%
